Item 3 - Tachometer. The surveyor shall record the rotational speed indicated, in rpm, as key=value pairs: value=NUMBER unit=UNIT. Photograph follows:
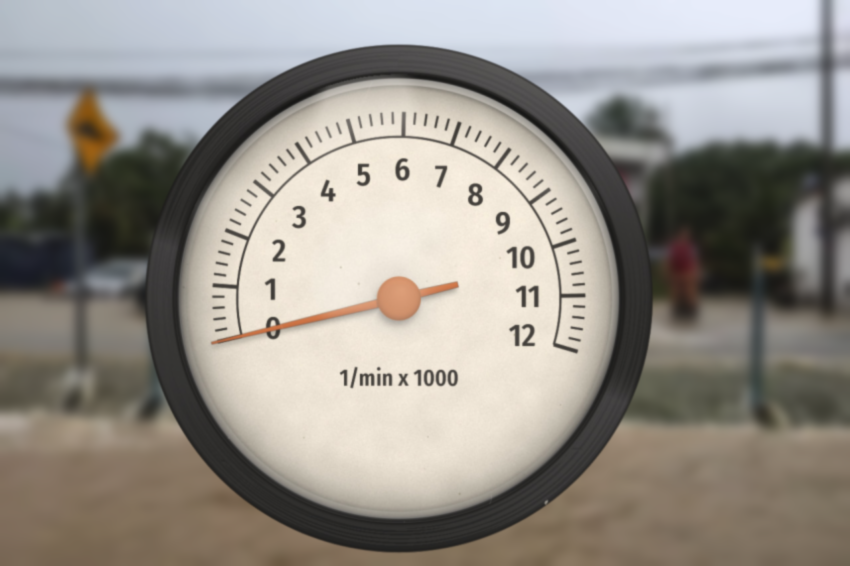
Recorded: value=0 unit=rpm
